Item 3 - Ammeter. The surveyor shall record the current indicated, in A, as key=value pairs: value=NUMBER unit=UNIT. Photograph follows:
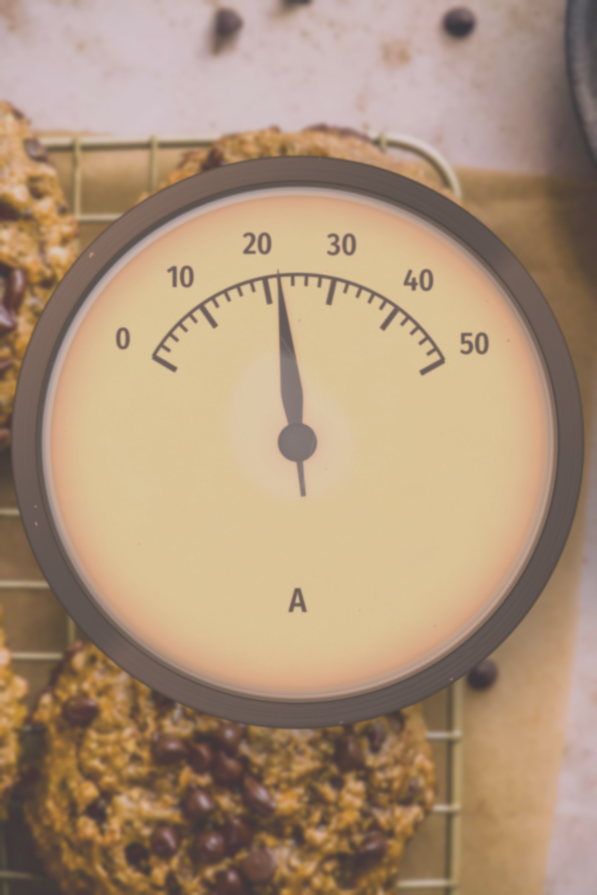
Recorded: value=22 unit=A
